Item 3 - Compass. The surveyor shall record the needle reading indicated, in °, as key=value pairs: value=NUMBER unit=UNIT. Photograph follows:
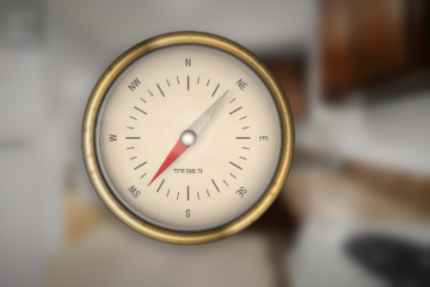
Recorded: value=220 unit=°
